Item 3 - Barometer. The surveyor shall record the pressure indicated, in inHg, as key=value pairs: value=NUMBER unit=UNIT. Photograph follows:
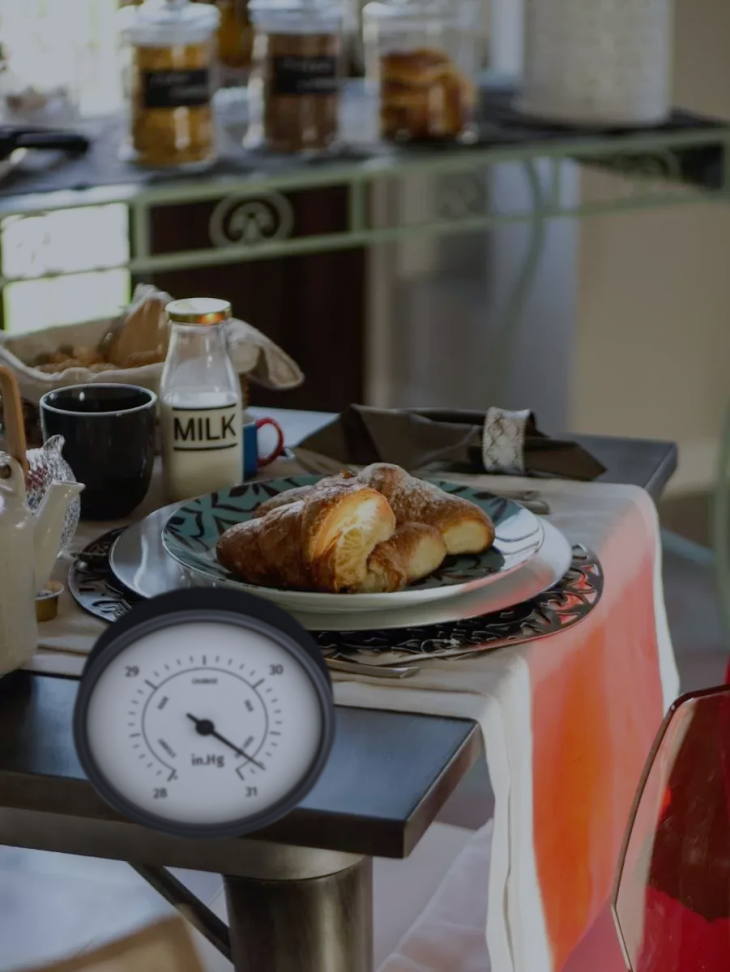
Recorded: value=30.8 unit=inHg
